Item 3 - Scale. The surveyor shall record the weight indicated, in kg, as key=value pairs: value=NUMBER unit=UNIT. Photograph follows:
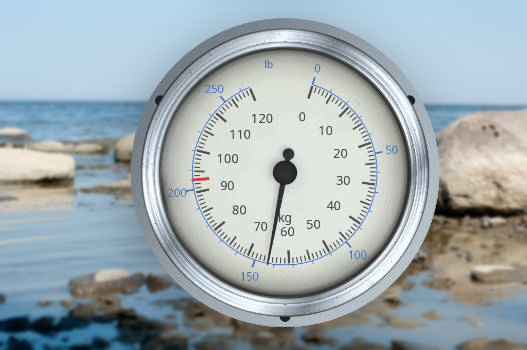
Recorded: value=65 unit=kg
